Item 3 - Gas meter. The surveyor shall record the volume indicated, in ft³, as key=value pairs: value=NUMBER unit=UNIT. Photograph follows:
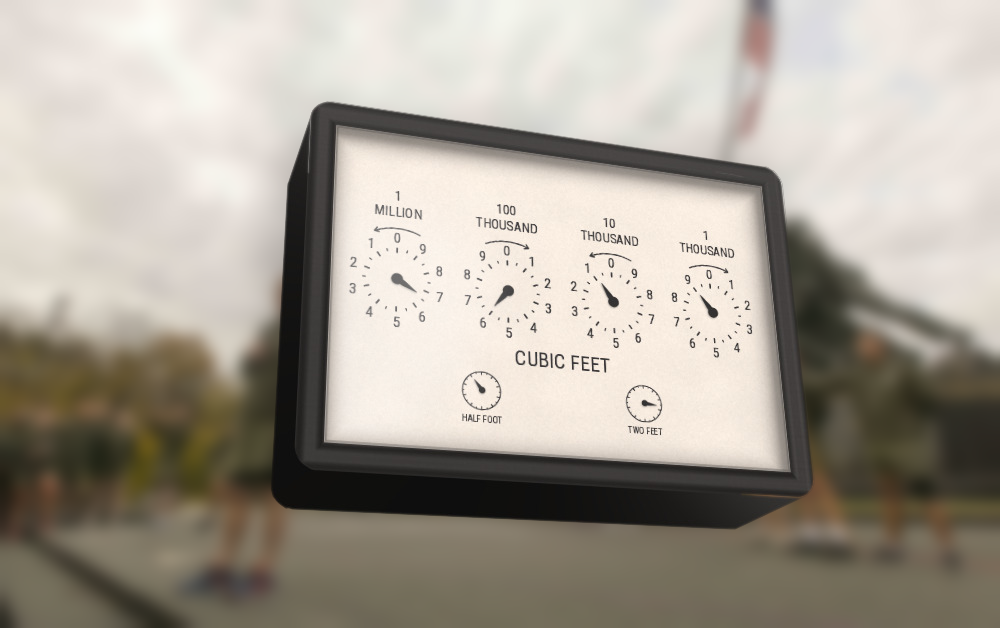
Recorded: value=660900 unit=ft³
